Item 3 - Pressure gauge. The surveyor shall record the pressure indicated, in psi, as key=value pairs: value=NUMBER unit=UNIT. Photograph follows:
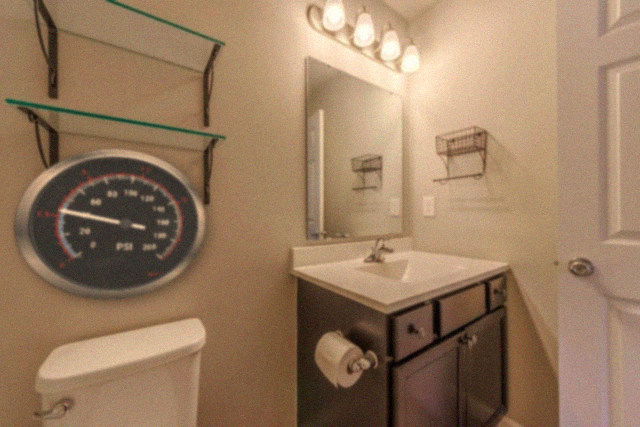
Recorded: value=40 unit=psi
